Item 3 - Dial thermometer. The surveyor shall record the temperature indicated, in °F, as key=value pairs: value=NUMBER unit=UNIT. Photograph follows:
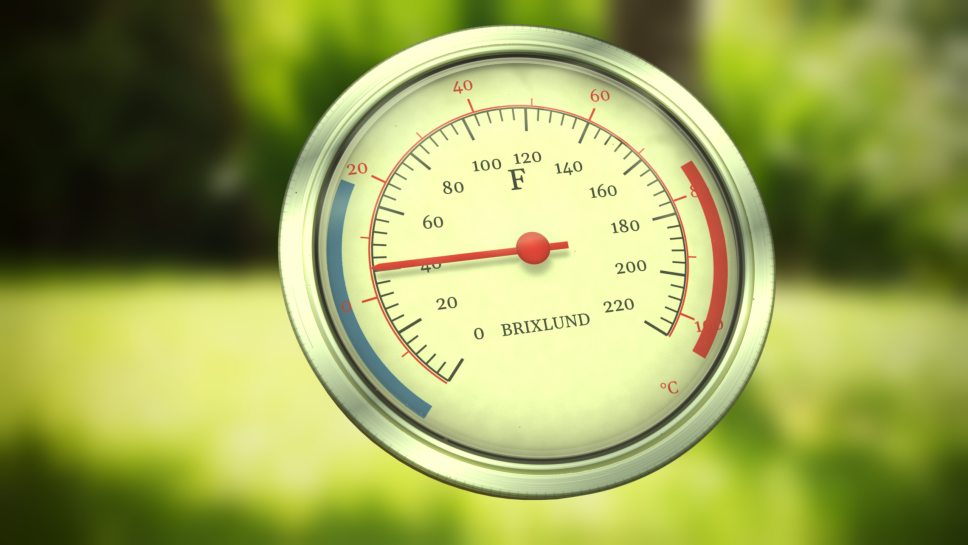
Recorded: value=40 unit=°F
